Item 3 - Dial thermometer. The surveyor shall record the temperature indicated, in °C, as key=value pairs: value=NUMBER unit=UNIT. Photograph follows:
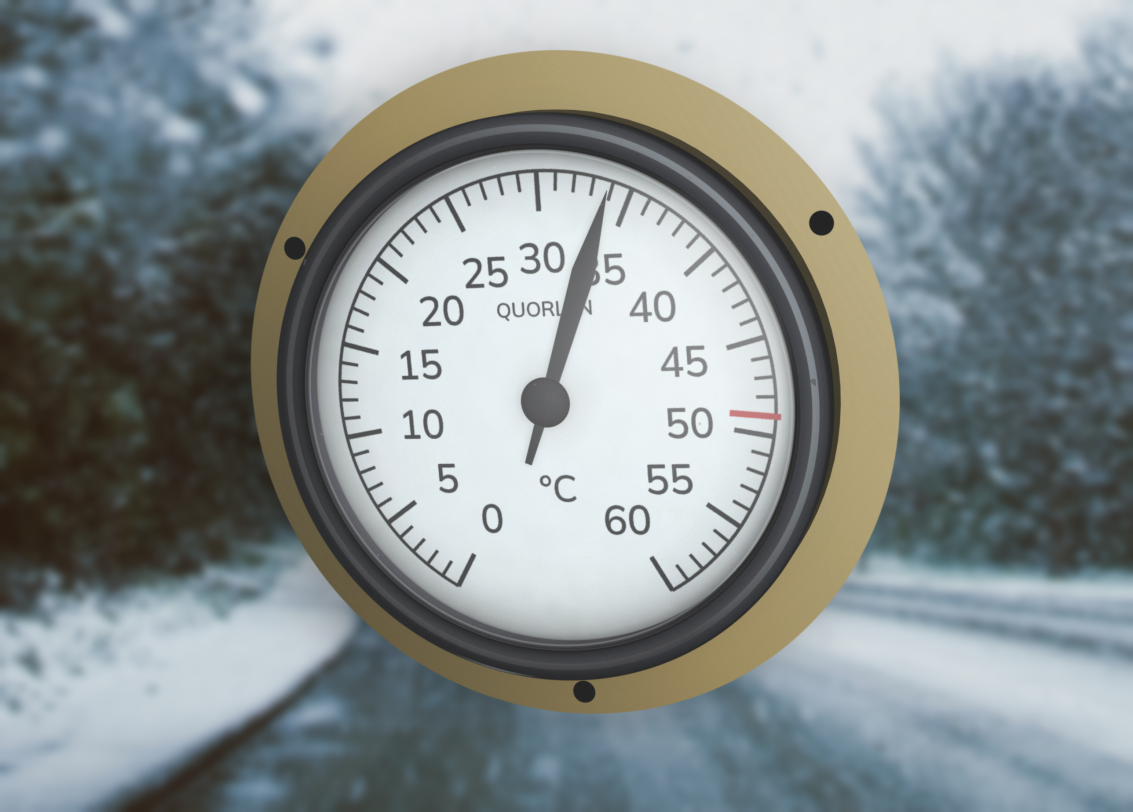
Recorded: value=34 unit=°C
